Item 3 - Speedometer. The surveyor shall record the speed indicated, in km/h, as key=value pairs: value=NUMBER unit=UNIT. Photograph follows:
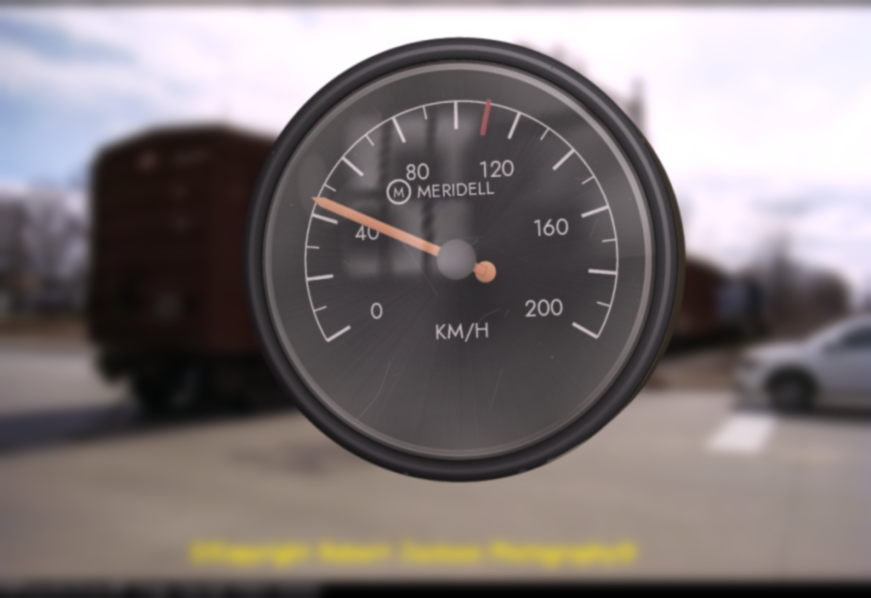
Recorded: value=45 unit=km/h
